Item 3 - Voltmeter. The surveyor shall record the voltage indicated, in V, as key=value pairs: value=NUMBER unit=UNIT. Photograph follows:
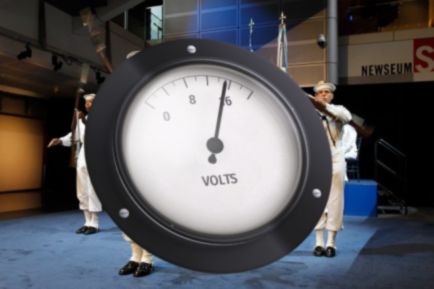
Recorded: value=15 unit=V
